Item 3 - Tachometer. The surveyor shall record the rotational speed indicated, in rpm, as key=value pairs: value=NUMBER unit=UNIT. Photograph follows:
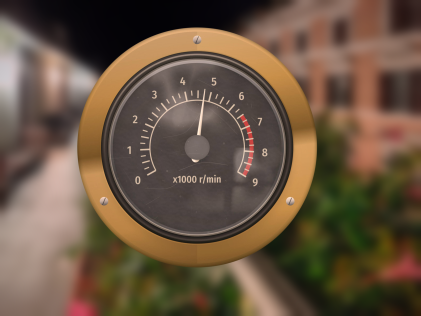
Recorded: value=4750 unit=rpm
